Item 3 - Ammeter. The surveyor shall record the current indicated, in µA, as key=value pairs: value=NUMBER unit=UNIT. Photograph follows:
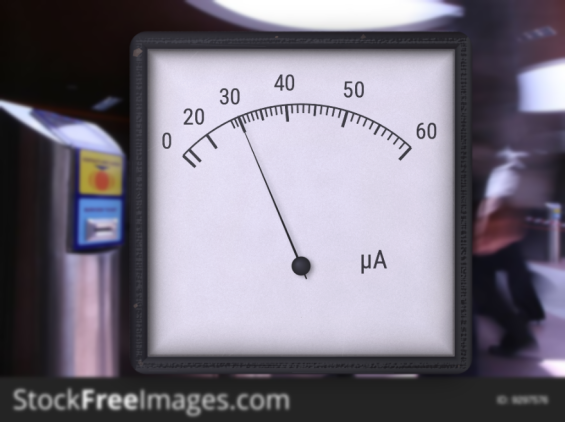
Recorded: value=30 unit=µA
